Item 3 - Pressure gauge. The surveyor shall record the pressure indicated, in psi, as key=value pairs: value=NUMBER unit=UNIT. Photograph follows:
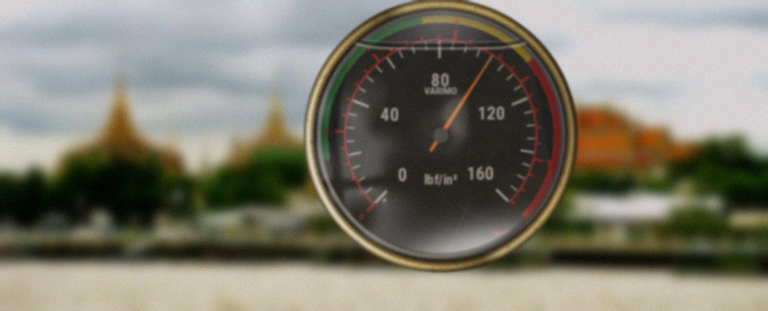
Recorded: value=100 unit=psi
